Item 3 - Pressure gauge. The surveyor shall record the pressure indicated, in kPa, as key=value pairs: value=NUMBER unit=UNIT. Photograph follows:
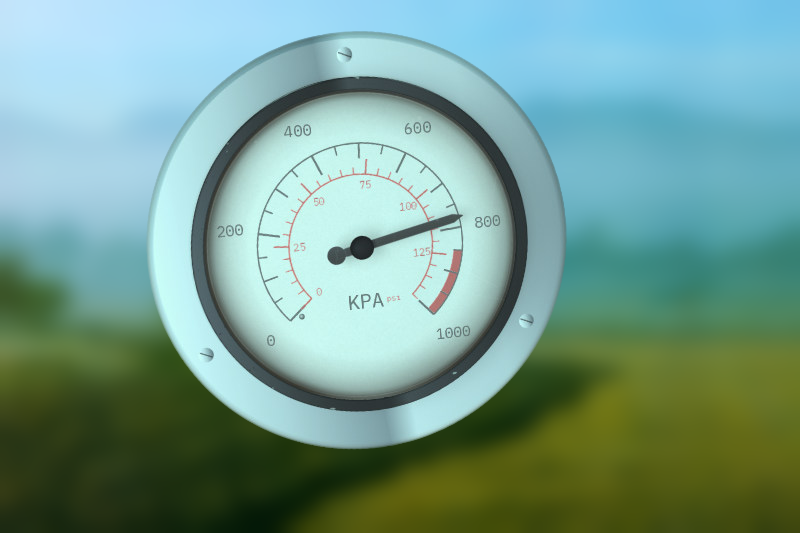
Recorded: value=775 unit=kPa
